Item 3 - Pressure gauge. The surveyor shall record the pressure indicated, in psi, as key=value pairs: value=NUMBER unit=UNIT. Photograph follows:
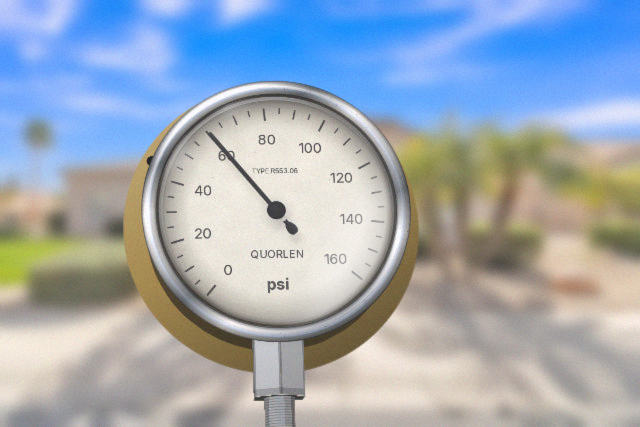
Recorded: value=60 unit=psi
